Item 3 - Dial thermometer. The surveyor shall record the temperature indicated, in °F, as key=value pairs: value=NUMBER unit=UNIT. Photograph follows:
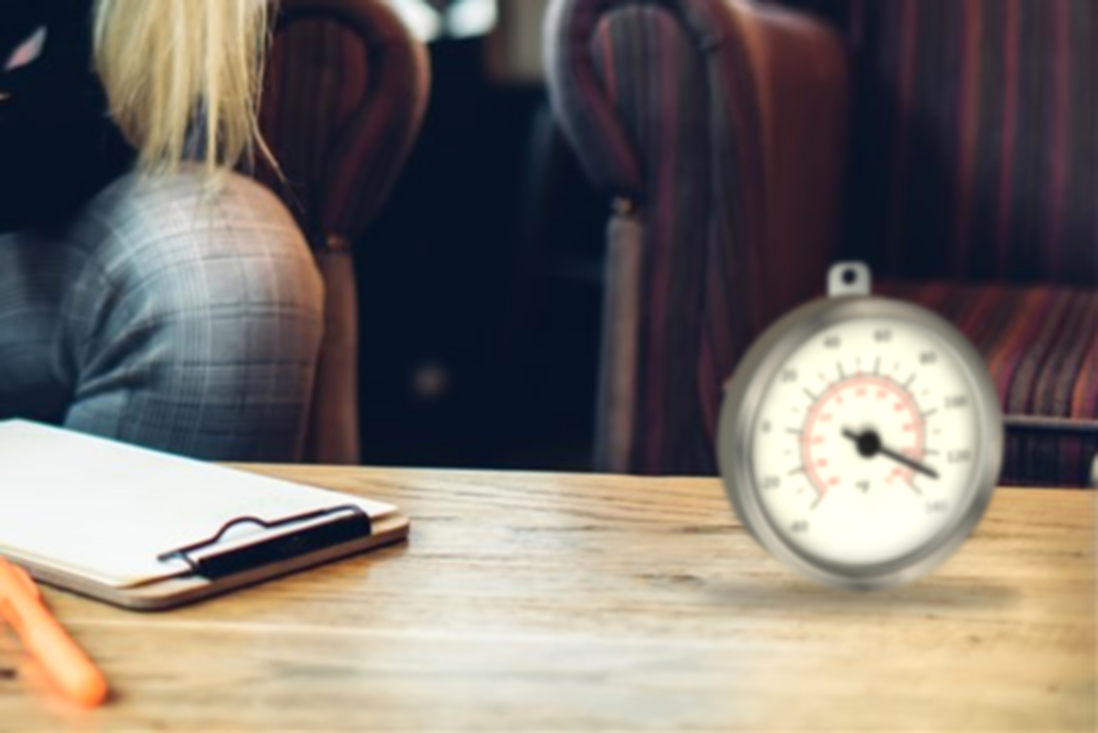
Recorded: value=130 unit=°F
